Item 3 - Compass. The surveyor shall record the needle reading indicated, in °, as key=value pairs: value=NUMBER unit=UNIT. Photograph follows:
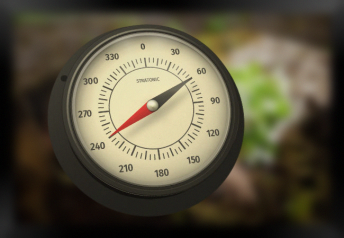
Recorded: value=240 unit=°
